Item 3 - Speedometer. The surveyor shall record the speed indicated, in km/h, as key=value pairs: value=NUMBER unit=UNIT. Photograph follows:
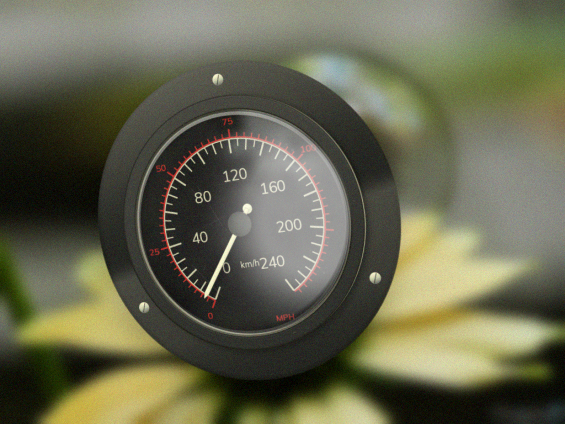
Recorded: value=5 unit=km/h
